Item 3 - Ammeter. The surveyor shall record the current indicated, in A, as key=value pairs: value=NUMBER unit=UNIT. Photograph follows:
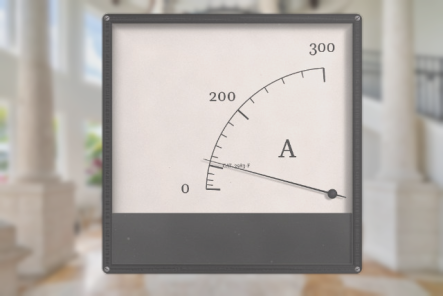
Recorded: value=110 unit=A
